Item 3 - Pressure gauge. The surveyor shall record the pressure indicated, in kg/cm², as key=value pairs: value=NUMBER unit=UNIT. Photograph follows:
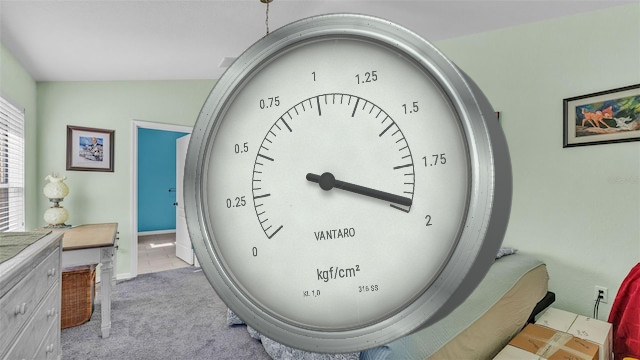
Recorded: value=1.95 unit=kg/cm²
